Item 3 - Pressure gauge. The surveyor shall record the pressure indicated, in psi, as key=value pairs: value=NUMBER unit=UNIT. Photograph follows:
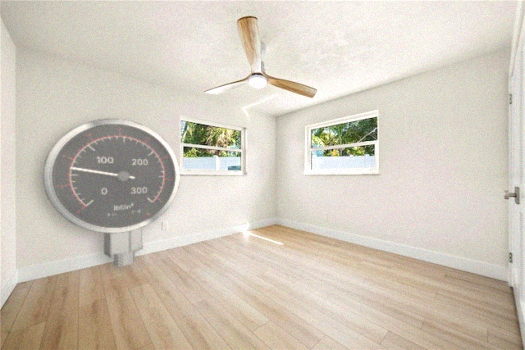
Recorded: value=60 unit=psi
